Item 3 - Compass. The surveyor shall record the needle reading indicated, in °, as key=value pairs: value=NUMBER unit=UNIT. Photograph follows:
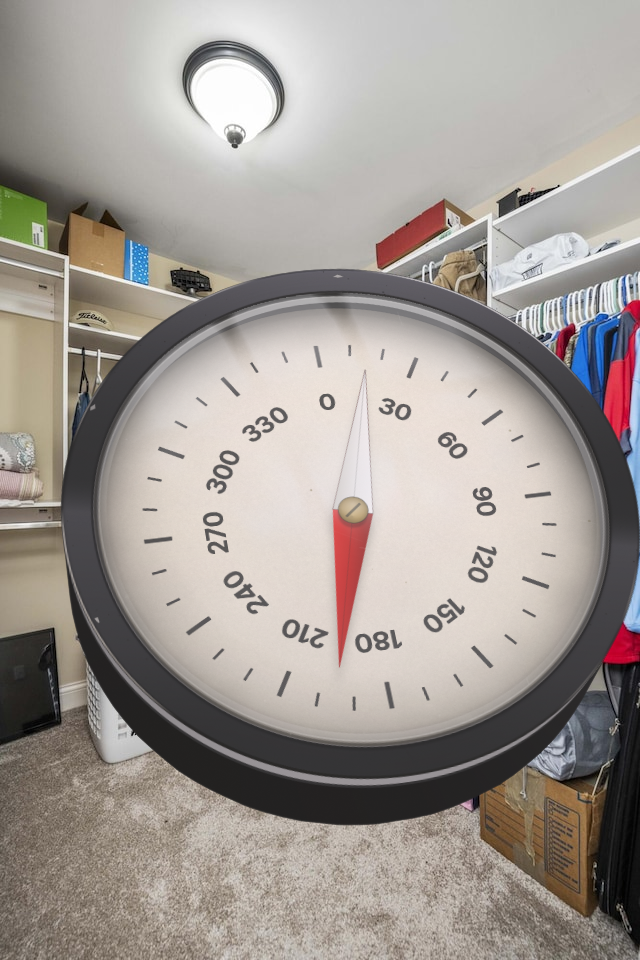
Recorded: value=195 unit=°
